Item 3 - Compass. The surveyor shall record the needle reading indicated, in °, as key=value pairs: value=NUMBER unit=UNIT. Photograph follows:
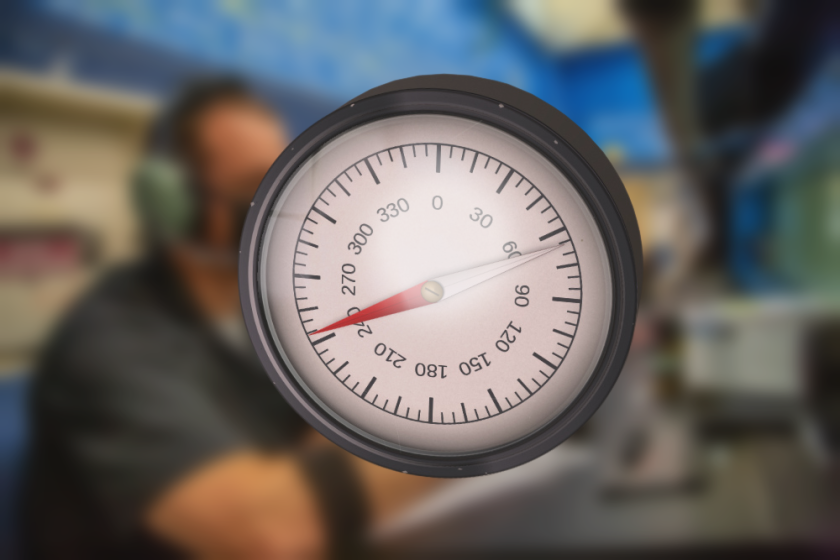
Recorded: value=245 unit=°
